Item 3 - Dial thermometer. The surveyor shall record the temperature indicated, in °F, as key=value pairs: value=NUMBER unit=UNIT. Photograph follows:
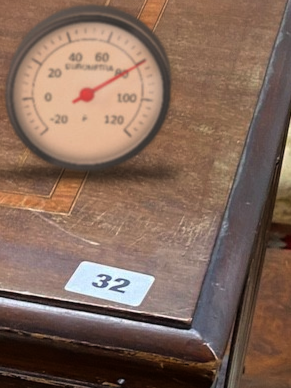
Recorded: value=80 unit=°F
